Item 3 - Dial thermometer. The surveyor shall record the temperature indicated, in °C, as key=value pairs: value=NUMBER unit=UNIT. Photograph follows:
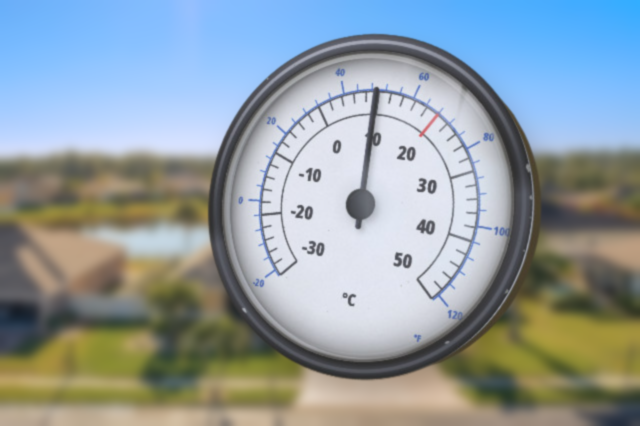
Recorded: value=10 unit=°C
